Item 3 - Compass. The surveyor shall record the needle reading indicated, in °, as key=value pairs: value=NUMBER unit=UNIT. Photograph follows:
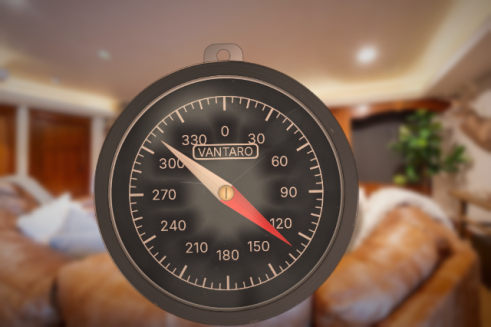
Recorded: value=130 unit=°
